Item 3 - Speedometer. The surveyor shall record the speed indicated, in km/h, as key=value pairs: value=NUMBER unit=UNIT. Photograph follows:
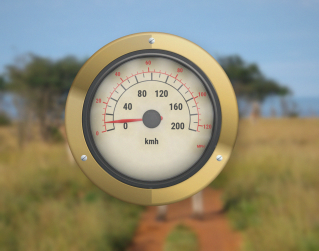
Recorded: value=10 unit=km/h
